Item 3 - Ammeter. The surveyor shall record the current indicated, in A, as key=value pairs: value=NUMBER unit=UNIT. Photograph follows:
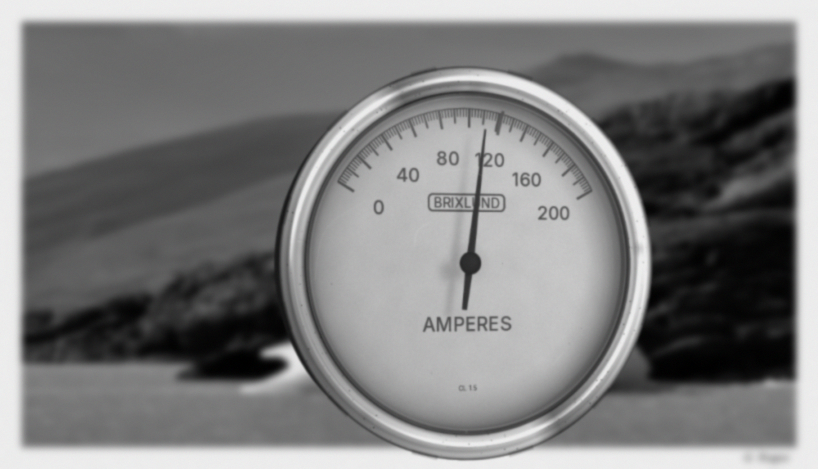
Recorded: value=110 unit=A
